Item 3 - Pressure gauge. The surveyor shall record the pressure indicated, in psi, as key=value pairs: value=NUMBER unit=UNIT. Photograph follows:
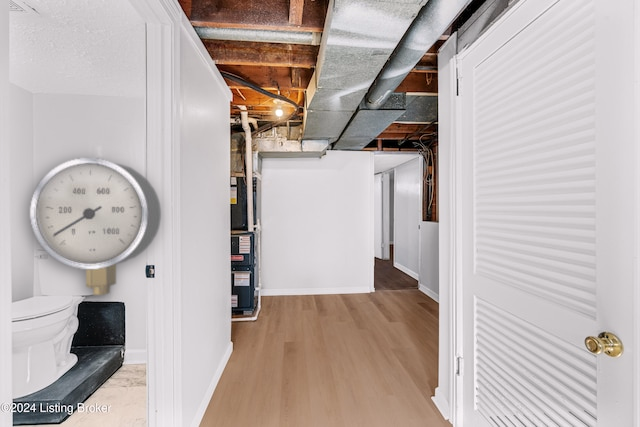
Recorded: value=50 unit=psi
